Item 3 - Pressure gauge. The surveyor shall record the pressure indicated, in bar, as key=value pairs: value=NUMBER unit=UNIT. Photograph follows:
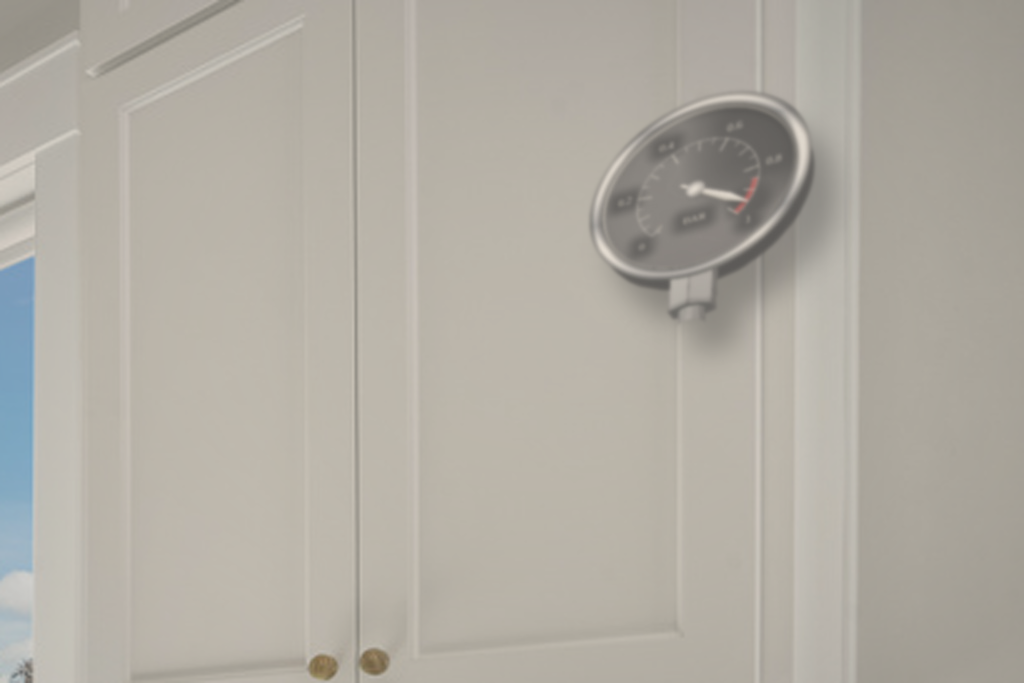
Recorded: value=0.95 unit=bar
